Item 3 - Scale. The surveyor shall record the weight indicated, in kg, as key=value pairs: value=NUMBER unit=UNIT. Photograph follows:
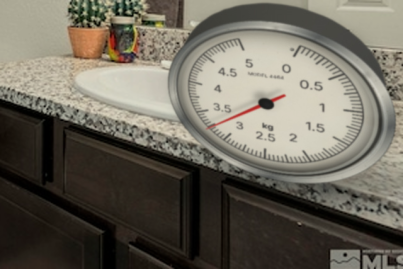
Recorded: value=3.25 unit=kg
